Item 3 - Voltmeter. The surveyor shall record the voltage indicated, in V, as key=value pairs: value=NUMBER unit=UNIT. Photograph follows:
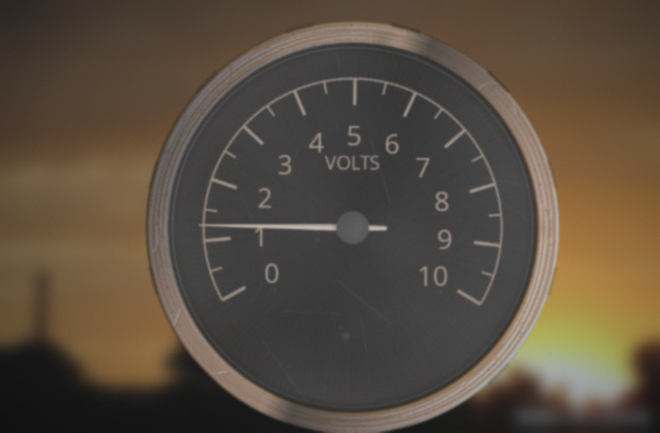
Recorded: value=1.25 unit=V
